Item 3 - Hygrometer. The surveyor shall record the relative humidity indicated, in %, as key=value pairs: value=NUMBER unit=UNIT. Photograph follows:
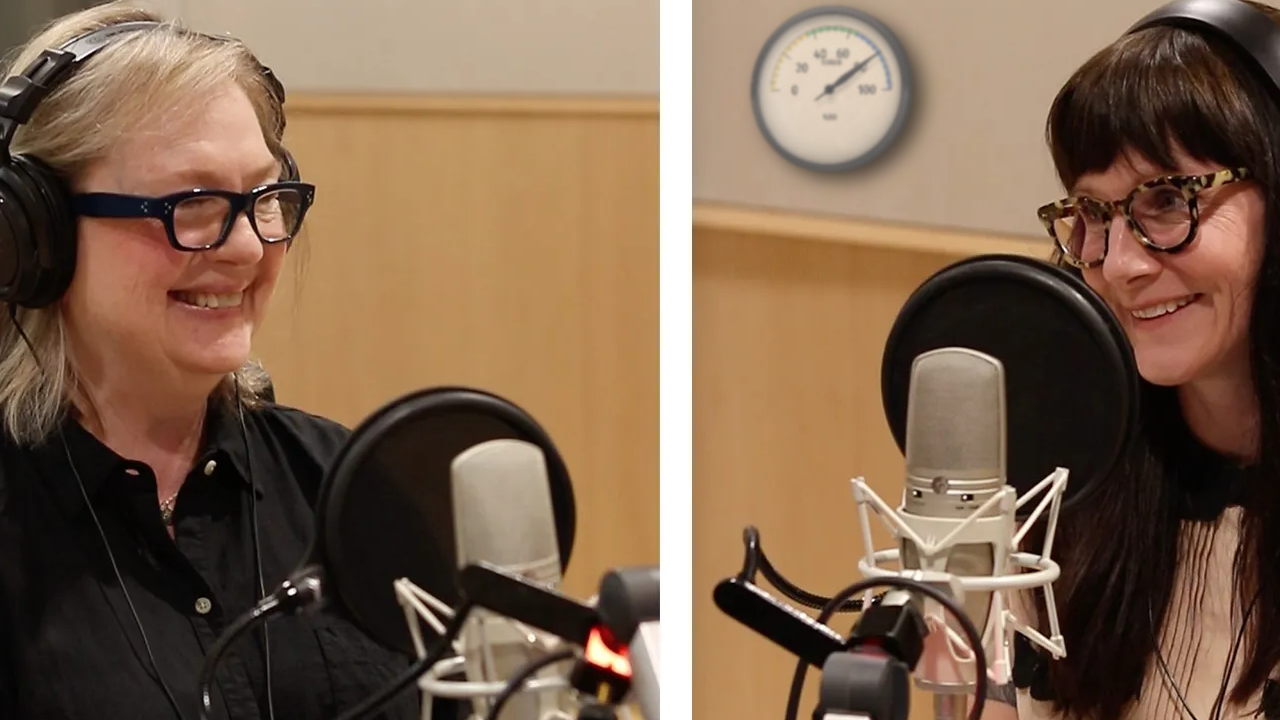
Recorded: value=80 unit=%
